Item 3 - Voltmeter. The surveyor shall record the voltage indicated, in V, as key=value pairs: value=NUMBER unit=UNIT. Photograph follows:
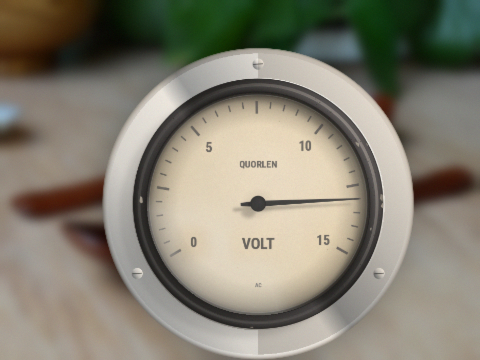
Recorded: value=13 unit=V
